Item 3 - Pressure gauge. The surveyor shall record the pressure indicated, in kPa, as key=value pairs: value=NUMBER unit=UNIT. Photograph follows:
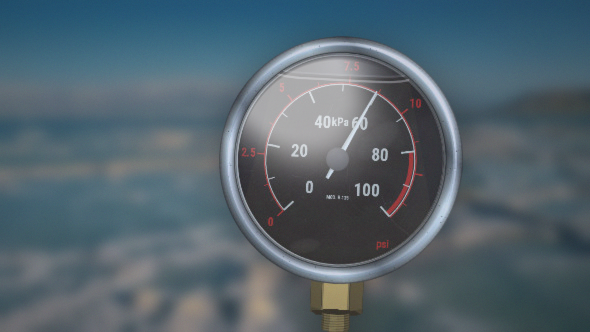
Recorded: value=60 unit=kPa
